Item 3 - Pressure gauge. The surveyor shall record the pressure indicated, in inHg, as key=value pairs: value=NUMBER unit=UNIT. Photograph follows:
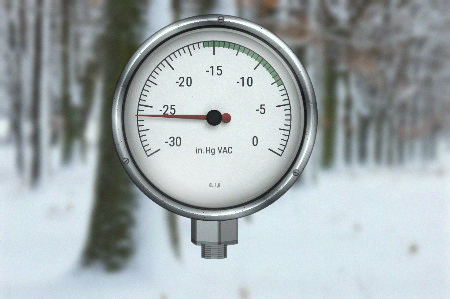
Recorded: value=-26 unit=inHg
